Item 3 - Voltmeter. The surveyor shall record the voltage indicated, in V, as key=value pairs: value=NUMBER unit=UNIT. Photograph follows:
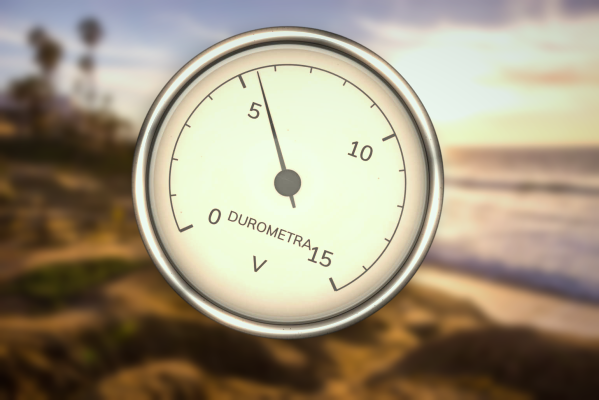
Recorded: value=5.5 unit=V
